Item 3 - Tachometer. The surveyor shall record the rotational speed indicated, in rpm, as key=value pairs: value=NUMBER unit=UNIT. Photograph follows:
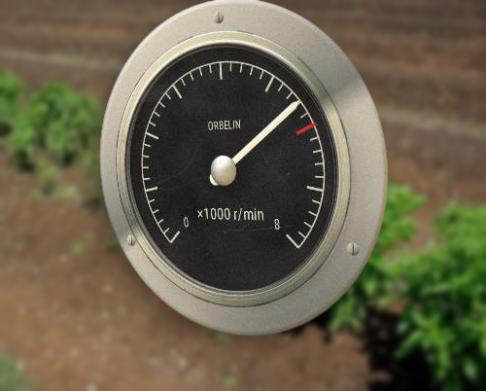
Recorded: value=5600 unit=rpm
